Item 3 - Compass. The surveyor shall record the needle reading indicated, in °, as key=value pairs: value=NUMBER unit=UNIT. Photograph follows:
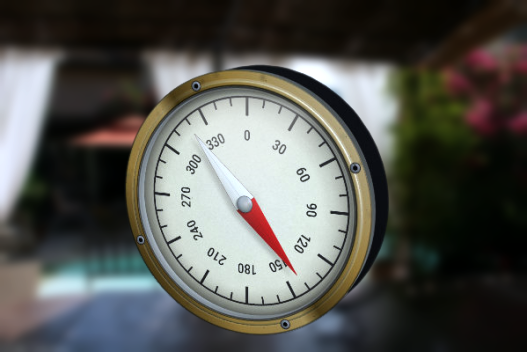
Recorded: value=140 unit=°
